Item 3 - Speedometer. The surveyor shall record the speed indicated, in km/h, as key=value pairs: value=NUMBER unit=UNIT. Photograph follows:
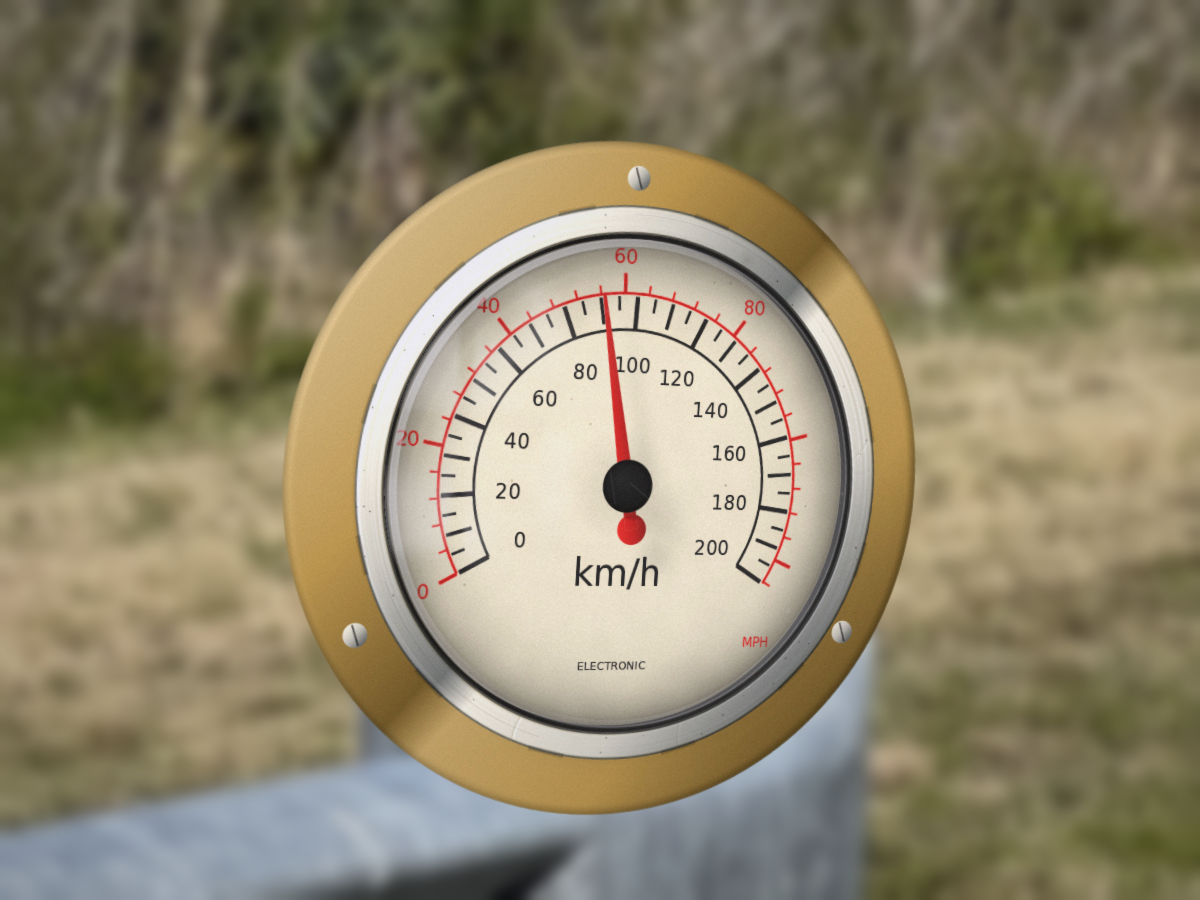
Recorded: value=90 unit=km/h
